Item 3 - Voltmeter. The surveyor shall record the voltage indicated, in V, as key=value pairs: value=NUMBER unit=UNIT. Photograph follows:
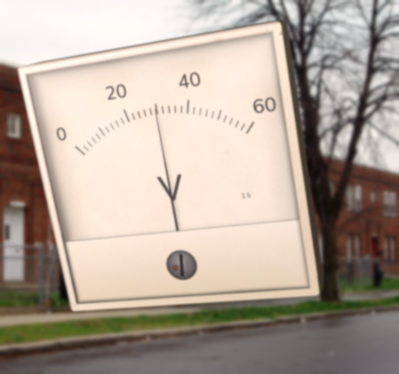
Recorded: value=30 unit=V
